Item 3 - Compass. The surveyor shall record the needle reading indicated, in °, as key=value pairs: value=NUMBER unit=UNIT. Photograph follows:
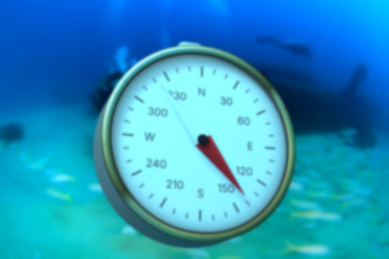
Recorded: value=140 unit=°
